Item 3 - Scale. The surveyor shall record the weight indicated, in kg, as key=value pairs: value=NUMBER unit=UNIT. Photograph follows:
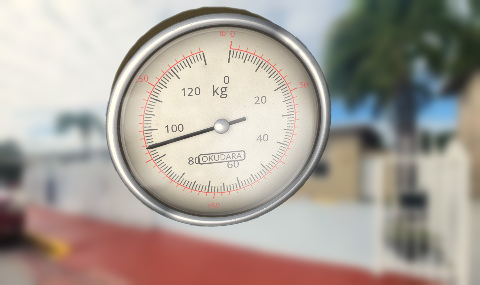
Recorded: value=95 unit=kg
